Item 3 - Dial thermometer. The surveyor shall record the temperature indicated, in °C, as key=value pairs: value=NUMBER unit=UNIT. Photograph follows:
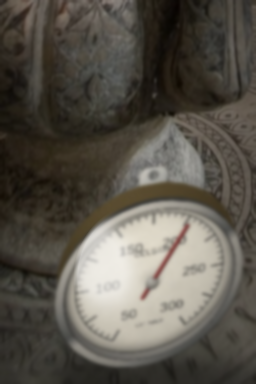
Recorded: value=200 unit=°C
